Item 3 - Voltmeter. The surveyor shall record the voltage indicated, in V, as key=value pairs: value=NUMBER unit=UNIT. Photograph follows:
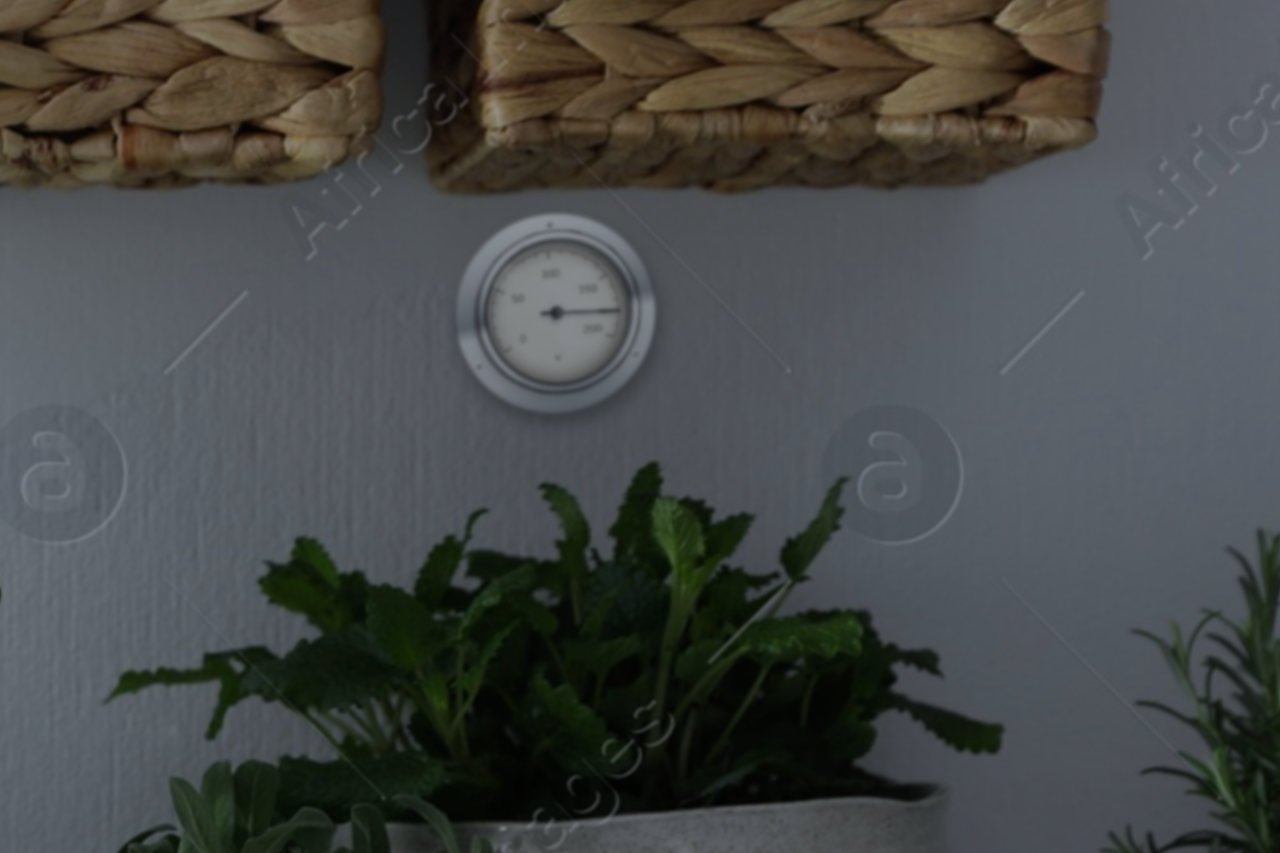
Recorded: value=180 unit=V
